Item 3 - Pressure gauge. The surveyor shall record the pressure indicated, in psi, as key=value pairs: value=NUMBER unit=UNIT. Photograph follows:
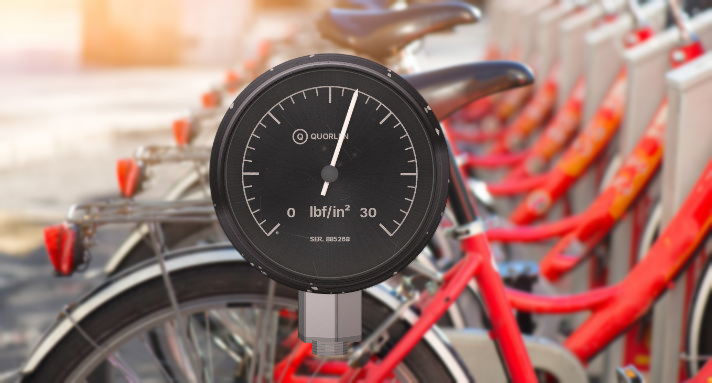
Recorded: value=17 unit=psi
